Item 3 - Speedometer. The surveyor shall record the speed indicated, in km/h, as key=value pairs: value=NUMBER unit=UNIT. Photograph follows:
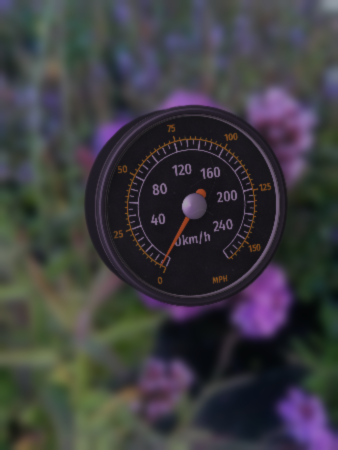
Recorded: value=5 unit=km/h
